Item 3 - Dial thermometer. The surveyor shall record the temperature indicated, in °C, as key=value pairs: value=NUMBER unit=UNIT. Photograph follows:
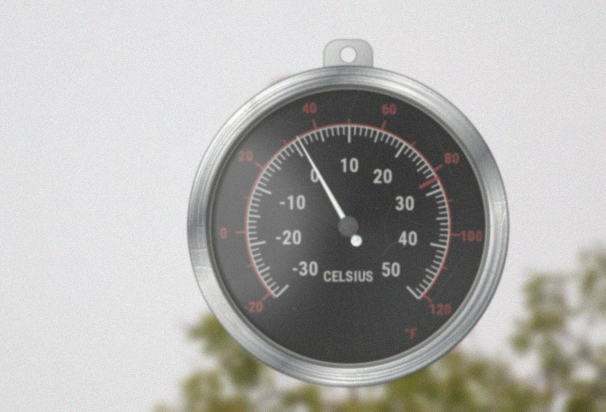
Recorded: value=1 unit=°C
